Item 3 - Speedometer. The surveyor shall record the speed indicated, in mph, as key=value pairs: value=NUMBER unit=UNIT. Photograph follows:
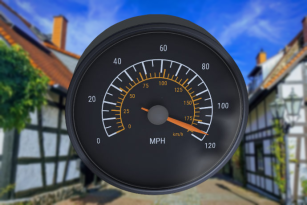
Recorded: value=115 unit=mph
